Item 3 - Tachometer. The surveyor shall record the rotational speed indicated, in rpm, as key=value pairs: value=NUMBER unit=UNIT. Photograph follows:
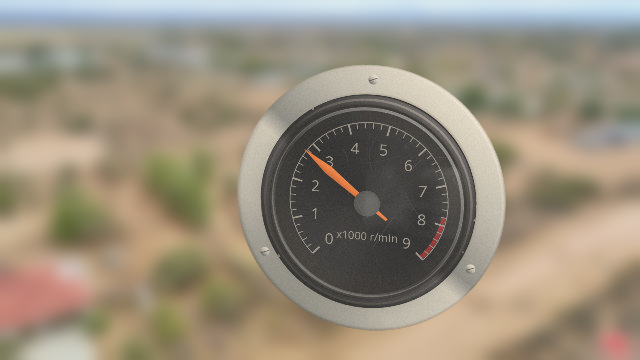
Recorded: value=2800 unit=rpm
